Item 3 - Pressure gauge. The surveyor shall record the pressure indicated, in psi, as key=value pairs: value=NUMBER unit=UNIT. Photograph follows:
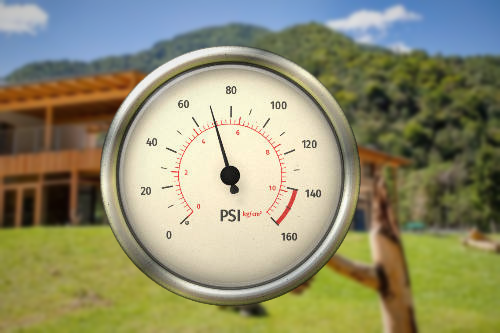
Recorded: value=70 unit=psi
